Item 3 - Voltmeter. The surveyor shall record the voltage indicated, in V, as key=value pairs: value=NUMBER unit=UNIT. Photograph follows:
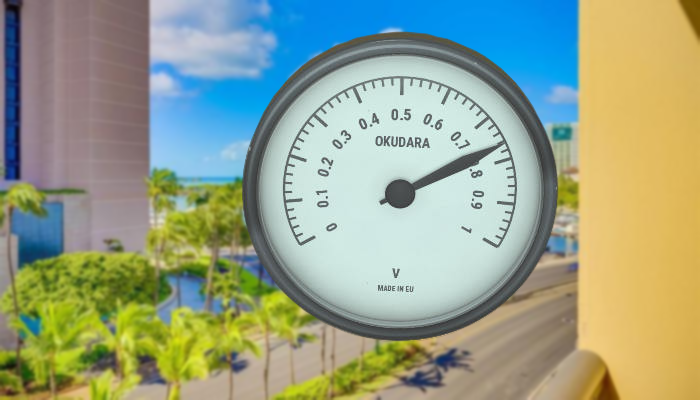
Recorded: value=0.76 unit=V
